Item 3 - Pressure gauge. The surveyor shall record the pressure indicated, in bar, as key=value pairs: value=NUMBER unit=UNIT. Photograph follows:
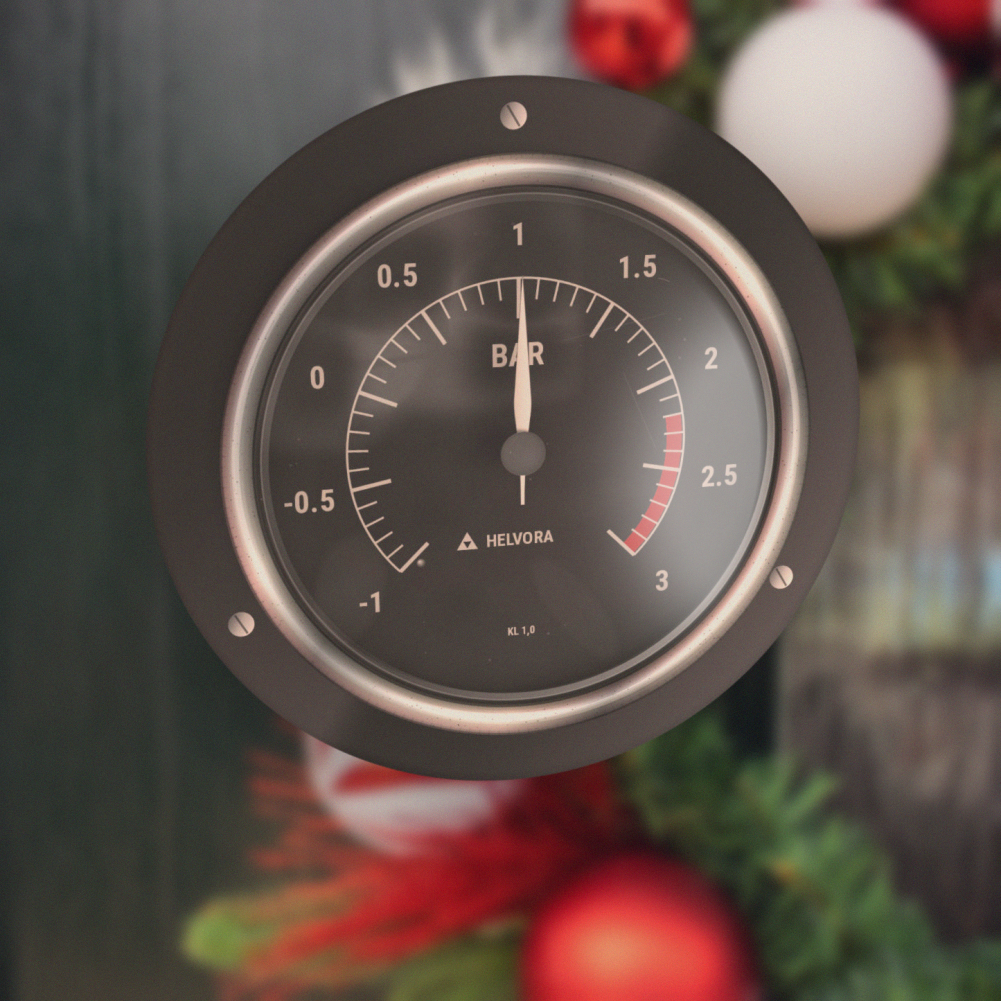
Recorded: value=1 unit=bar
